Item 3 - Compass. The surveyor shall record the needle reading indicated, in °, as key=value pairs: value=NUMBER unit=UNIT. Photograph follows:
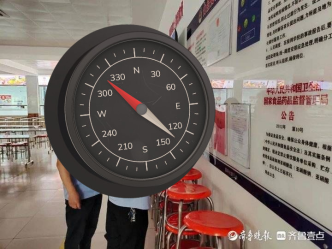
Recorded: value=315 unit=°
